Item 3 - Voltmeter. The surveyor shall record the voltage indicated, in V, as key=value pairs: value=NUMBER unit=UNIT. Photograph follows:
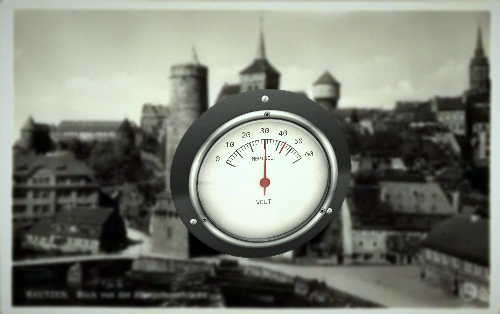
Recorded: value=30 unit=V
